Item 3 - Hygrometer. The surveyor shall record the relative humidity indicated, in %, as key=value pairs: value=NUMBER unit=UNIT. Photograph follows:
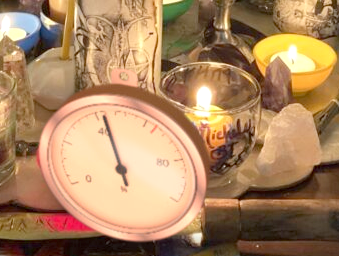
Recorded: value=44 unit=%
